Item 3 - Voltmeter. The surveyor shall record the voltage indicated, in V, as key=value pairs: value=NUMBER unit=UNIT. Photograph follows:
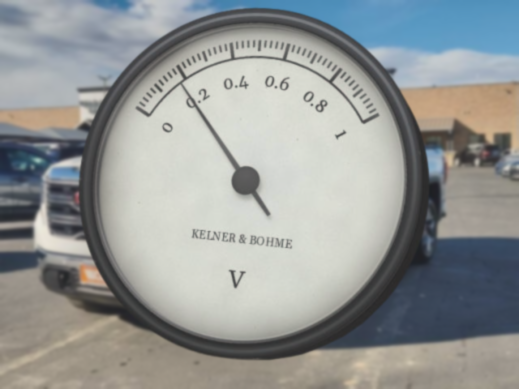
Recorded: value=0.18 unit=V
